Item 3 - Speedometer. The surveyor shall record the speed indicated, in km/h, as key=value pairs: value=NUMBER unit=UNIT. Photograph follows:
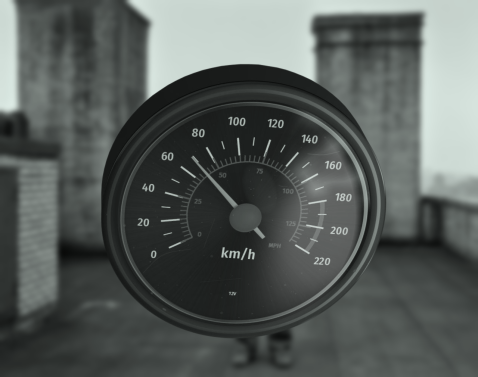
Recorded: value=70 unit=km/h
